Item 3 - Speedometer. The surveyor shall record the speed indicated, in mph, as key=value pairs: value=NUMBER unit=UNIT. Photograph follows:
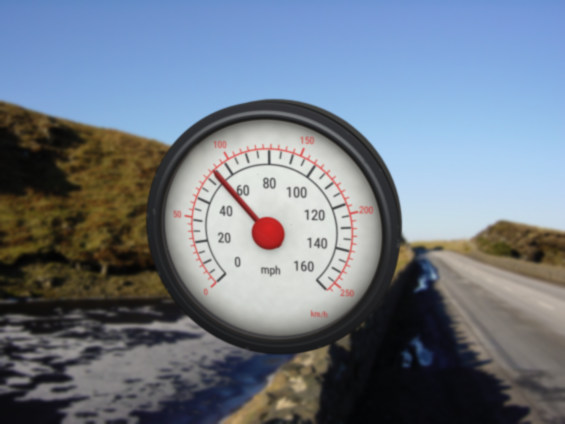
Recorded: value=55 unit=mph
